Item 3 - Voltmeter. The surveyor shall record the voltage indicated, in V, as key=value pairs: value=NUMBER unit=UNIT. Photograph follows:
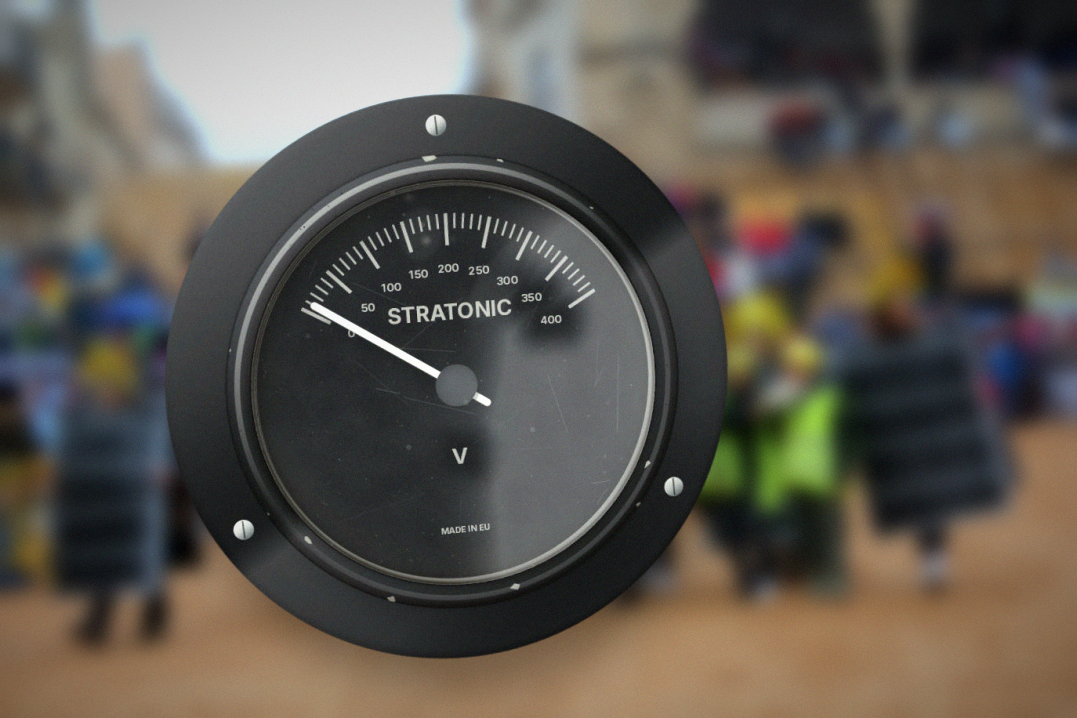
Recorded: value=10 unit=V
